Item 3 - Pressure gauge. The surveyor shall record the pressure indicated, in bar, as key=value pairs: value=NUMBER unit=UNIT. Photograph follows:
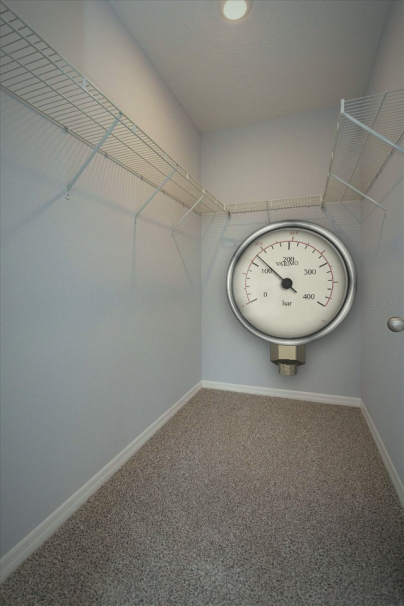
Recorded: value=120 unit=bar
